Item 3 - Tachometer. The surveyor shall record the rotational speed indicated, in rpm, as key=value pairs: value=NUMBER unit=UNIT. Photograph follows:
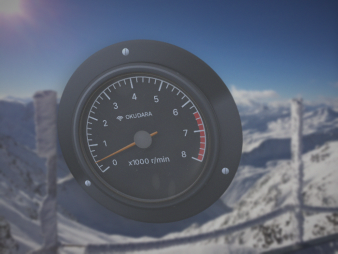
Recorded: value=400 unit=rpm
